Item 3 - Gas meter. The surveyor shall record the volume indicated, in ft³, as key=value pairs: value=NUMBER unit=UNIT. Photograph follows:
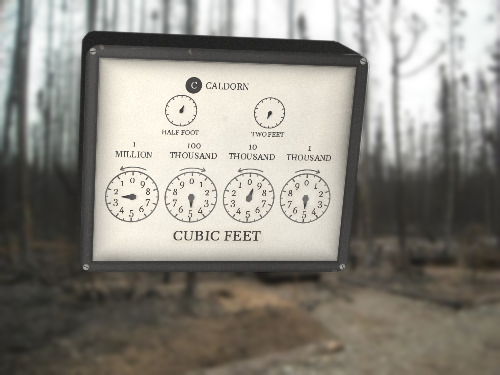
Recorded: value=249500 unit=ft³
